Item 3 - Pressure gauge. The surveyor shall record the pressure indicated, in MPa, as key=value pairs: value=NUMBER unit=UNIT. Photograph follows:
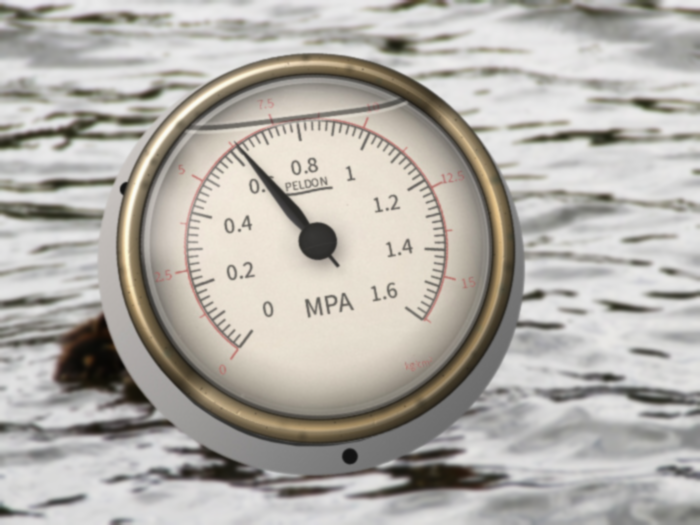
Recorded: value=0.62 unit=MPa
